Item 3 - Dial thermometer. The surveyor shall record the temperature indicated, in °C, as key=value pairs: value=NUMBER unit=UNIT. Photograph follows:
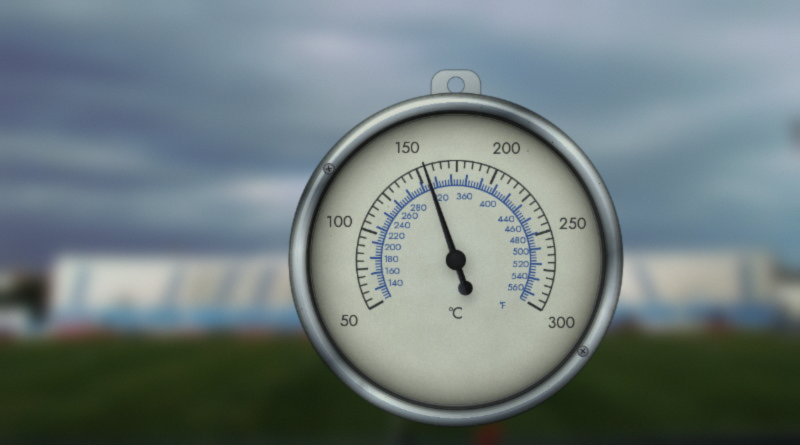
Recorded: value=155 unit=°C
